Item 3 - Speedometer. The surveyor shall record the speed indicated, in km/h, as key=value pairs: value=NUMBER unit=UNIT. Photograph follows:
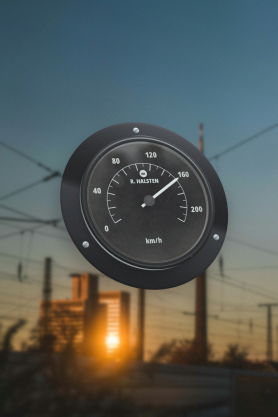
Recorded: value=160 unit=km/h
